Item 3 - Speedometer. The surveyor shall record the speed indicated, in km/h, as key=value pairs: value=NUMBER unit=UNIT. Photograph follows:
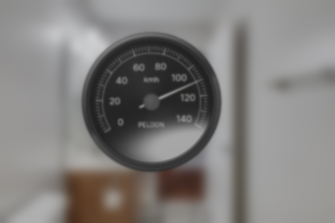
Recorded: value=110 unit=km/h
